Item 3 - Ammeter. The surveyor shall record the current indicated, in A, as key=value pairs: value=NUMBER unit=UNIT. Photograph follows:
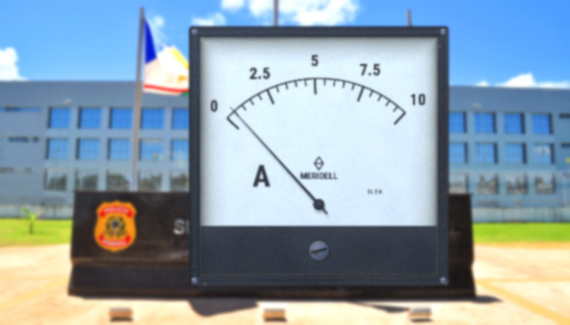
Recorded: value=0.5 unit=A
